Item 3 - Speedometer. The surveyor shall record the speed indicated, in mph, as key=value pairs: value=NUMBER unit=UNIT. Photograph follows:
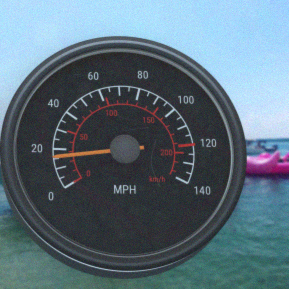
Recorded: value=15 unit=mph
